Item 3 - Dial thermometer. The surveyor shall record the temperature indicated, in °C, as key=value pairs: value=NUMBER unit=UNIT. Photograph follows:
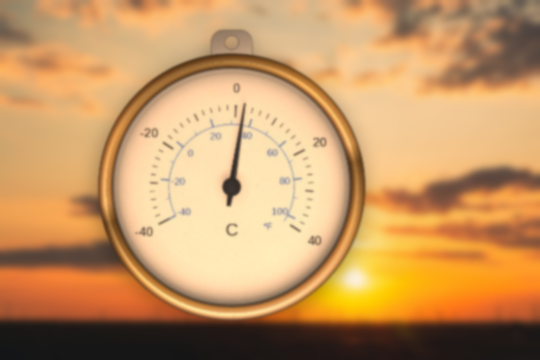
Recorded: value=2 unit=°C
